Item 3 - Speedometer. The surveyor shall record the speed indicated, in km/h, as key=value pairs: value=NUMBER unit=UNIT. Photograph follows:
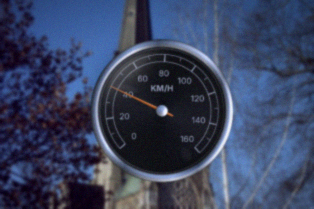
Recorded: value=40 unit=km/h
